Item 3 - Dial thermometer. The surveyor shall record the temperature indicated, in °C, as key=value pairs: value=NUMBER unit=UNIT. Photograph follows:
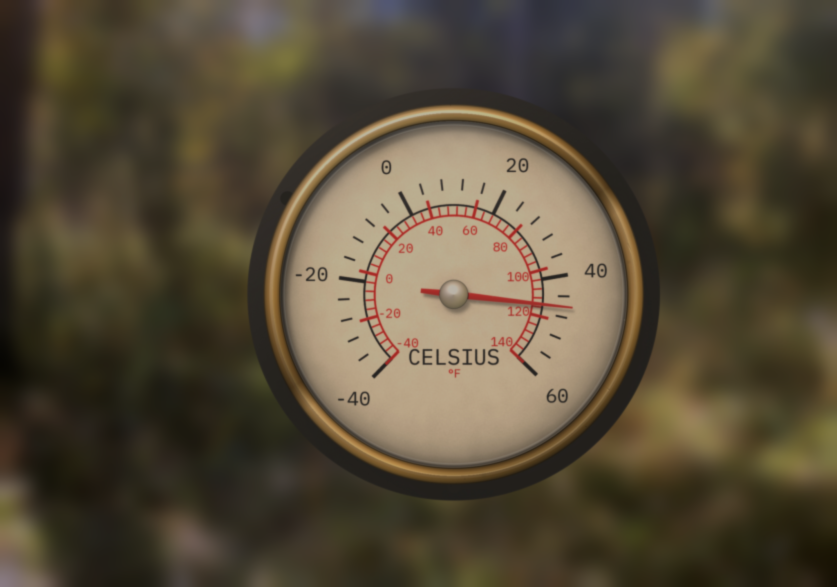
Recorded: value=46 unit=°C
